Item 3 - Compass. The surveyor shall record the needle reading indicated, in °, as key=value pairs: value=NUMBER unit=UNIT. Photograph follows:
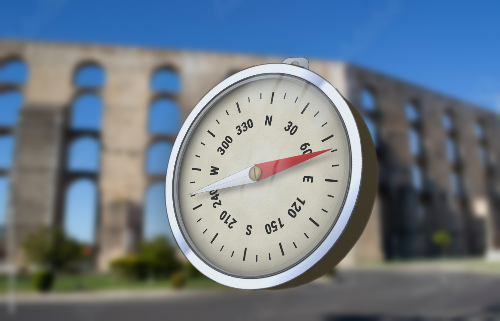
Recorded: value=70 unit=°
